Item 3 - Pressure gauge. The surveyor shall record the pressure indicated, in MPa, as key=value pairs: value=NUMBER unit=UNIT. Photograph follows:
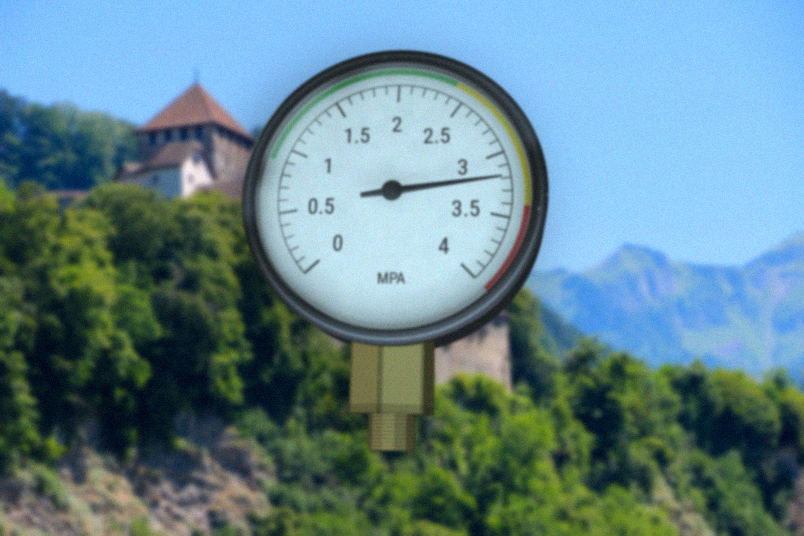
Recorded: value=3.2 unit=MPa
